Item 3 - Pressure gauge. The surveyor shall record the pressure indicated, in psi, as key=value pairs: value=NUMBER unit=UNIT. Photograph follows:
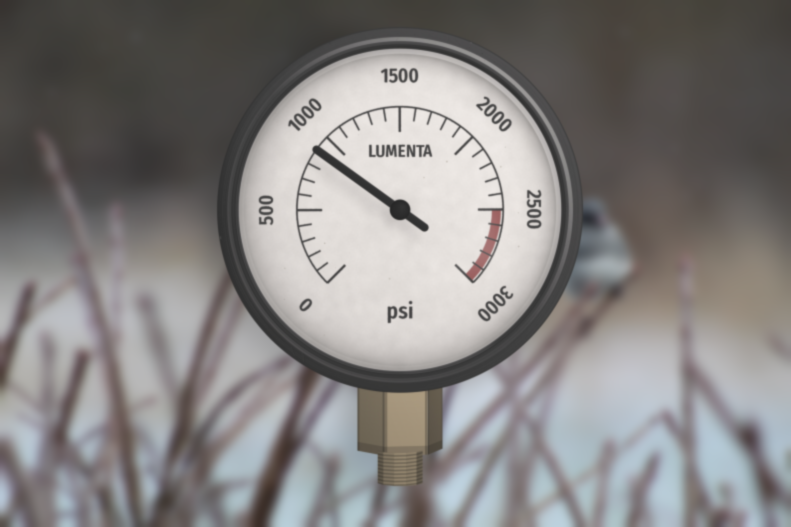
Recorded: value=900 unit=psi
